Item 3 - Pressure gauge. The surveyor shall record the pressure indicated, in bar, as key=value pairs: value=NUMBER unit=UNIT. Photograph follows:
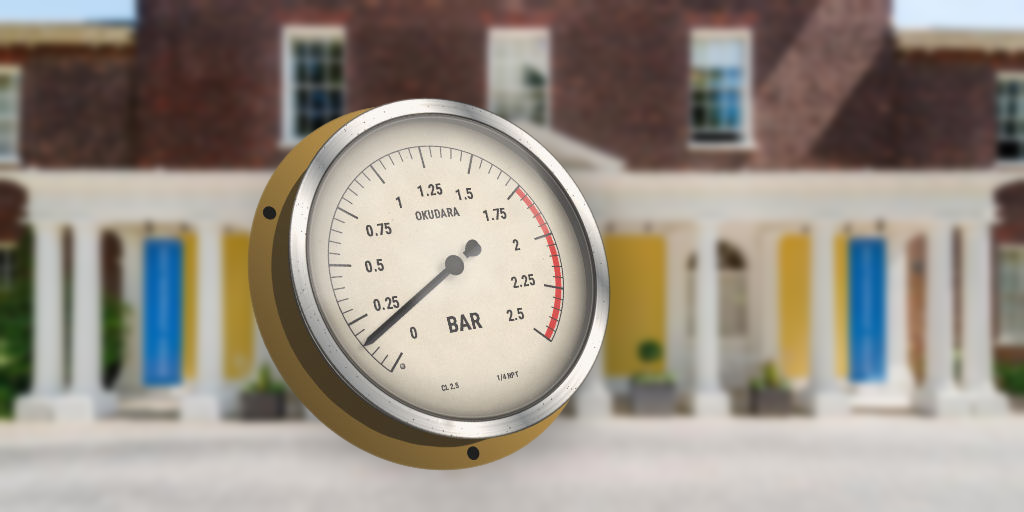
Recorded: value=0.15 unit=bar
